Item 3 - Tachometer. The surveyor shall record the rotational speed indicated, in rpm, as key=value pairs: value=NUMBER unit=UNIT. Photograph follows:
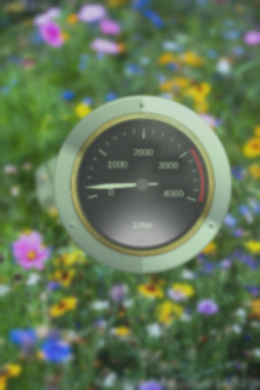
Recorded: value=200 unit=rpm
